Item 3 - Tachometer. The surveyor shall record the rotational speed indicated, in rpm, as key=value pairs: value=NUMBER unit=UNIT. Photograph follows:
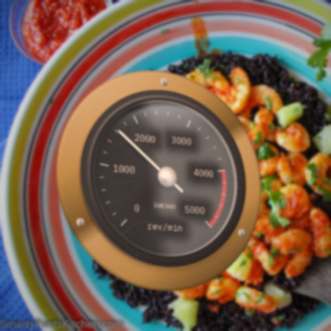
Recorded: value=1600 unit=rpm
